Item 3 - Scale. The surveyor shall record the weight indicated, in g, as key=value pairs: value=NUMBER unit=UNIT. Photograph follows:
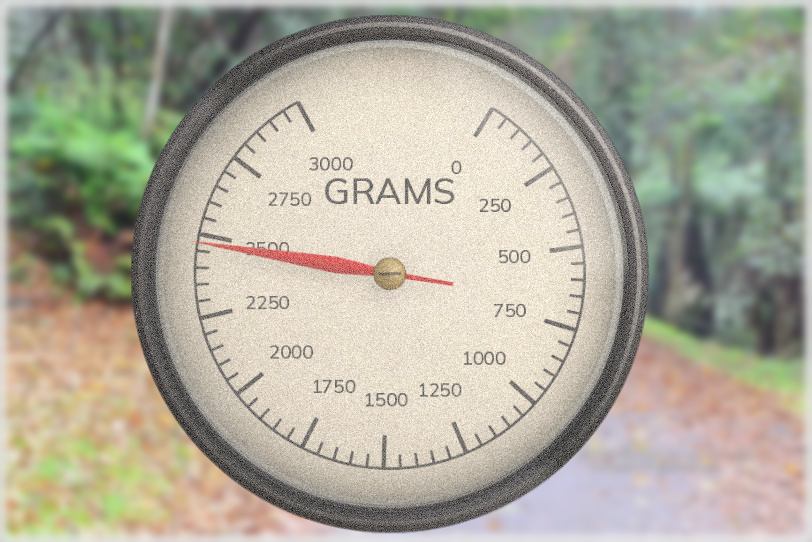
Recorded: value=2475 unit=g
